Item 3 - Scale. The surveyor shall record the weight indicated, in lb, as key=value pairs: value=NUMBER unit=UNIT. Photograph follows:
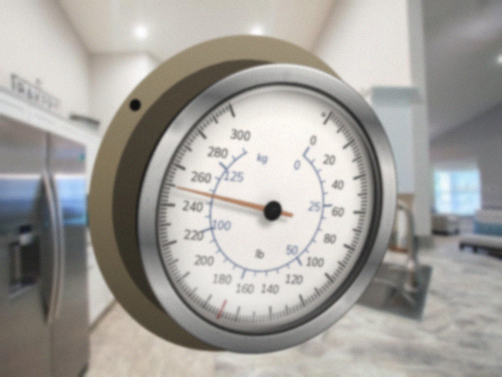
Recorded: value=250 unit=lb
